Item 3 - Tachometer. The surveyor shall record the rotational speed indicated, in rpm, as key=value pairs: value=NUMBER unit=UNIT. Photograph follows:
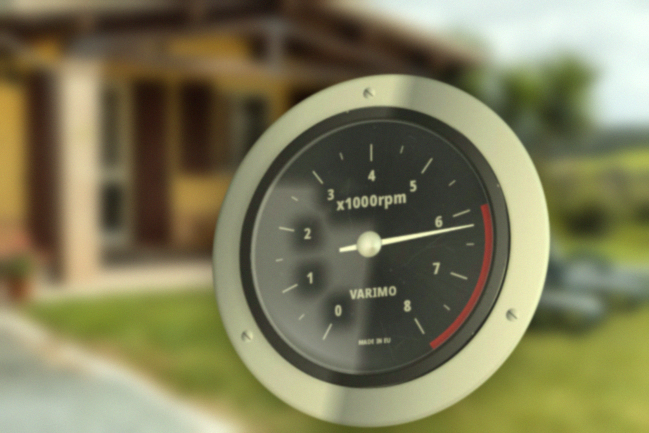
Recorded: value=6250 unit=rpm
